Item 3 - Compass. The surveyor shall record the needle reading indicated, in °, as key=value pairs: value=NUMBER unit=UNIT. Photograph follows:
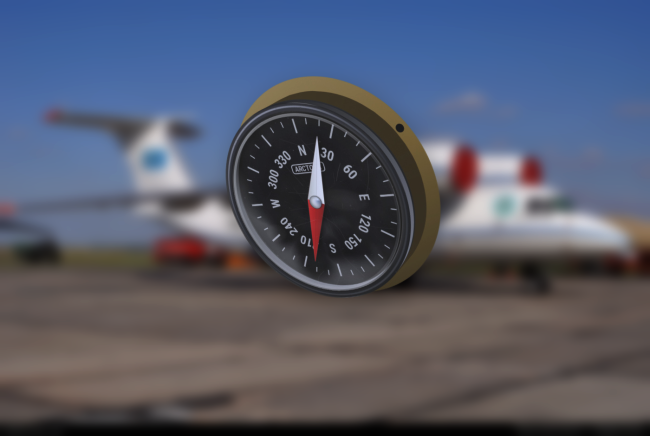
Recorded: value=200 unit=°
